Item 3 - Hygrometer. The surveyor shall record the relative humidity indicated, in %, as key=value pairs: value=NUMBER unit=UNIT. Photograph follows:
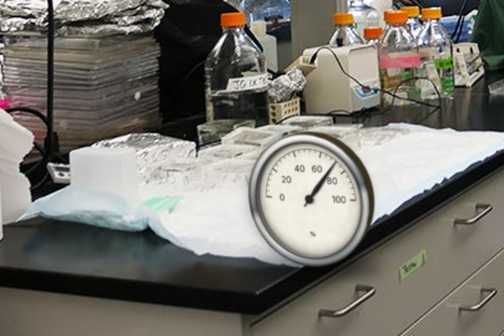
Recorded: value=72 unit=%
